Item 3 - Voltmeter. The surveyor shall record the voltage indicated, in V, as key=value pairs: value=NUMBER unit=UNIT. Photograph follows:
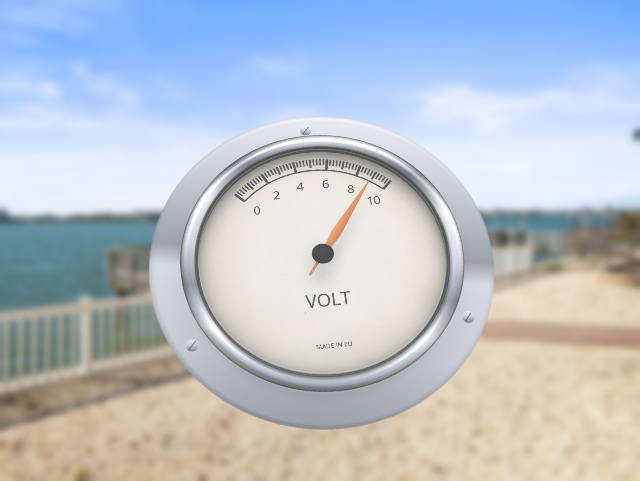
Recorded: value=9 unit=V
